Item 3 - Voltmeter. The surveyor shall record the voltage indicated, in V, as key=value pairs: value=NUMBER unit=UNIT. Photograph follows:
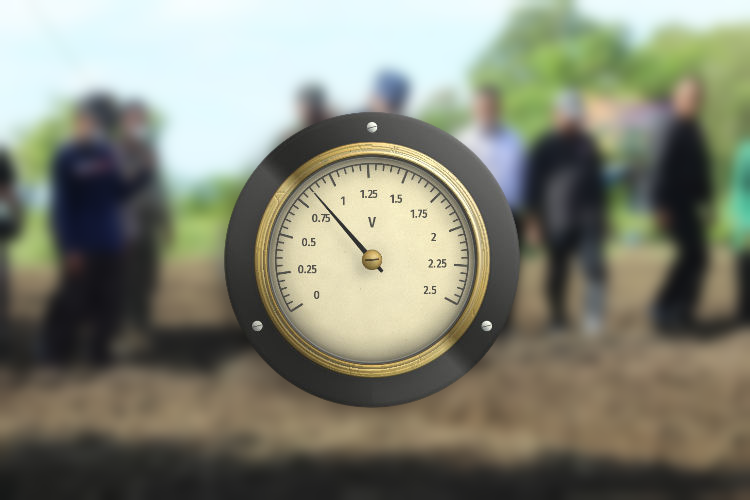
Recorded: value=0.85 unit=V
